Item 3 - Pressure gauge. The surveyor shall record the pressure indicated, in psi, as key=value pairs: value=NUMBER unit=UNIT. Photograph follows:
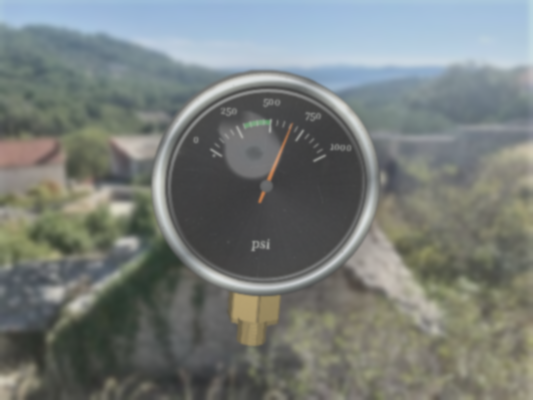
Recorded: value=650 unit=psi
